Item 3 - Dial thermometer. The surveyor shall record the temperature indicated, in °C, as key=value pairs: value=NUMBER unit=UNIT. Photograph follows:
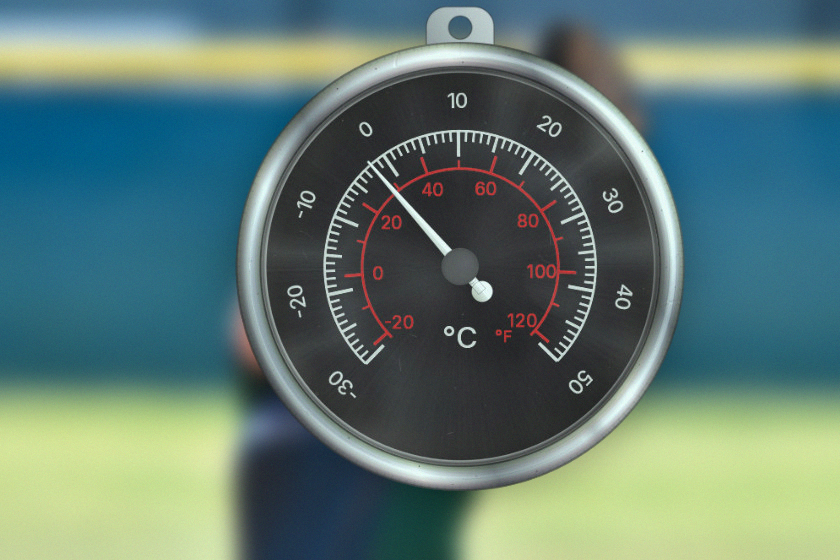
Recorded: value=-2 unit=°C
